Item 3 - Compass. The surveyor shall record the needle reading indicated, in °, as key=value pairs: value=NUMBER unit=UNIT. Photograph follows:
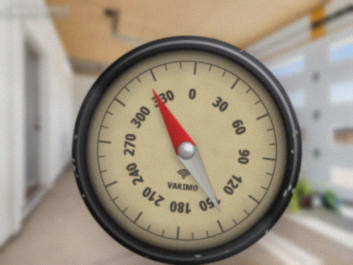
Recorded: value=325 unit=°
